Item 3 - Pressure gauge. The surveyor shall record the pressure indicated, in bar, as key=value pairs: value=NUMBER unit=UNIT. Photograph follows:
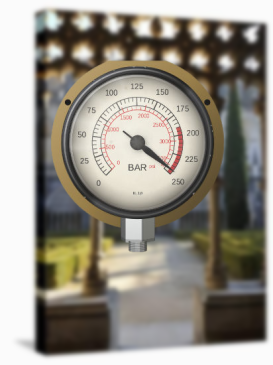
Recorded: value=245 unit=bar
